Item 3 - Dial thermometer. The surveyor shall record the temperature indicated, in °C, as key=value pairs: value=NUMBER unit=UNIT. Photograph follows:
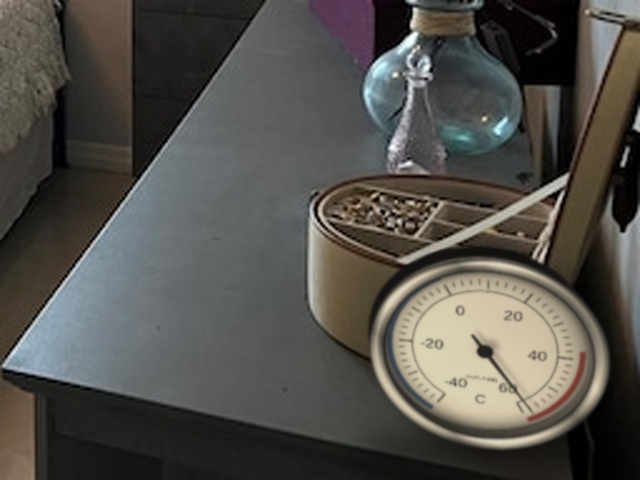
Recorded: value=58 unit=°C
